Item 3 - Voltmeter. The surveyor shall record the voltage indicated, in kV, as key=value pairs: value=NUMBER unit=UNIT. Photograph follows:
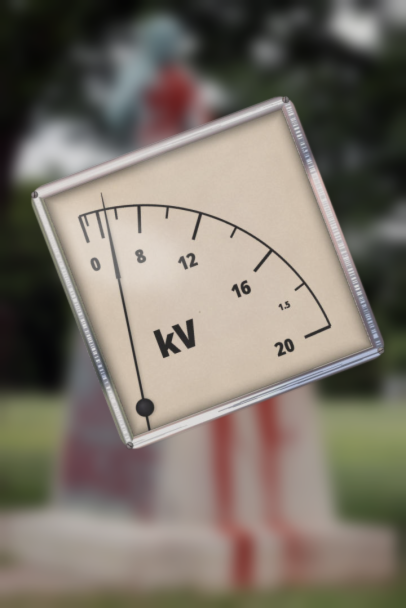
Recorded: value=5 unit=kV
